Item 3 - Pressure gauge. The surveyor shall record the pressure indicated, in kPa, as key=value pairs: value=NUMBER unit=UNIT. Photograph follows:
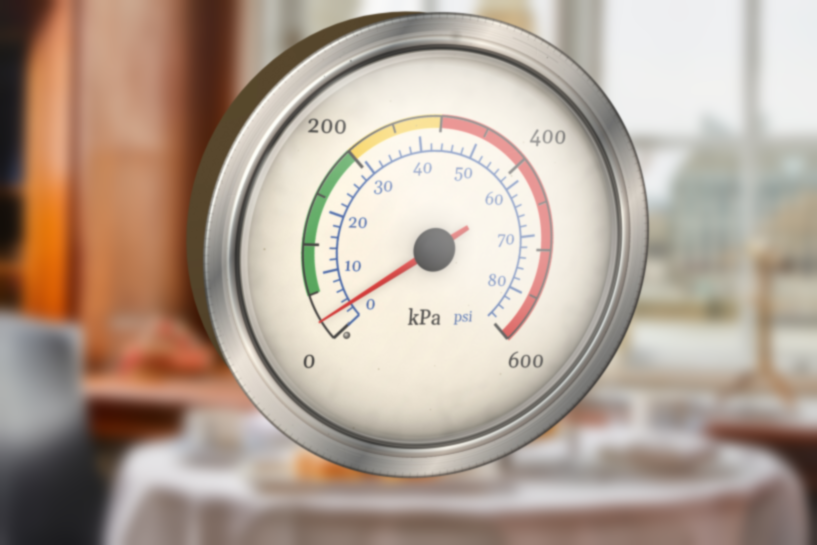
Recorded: value=25 unit=kPa
